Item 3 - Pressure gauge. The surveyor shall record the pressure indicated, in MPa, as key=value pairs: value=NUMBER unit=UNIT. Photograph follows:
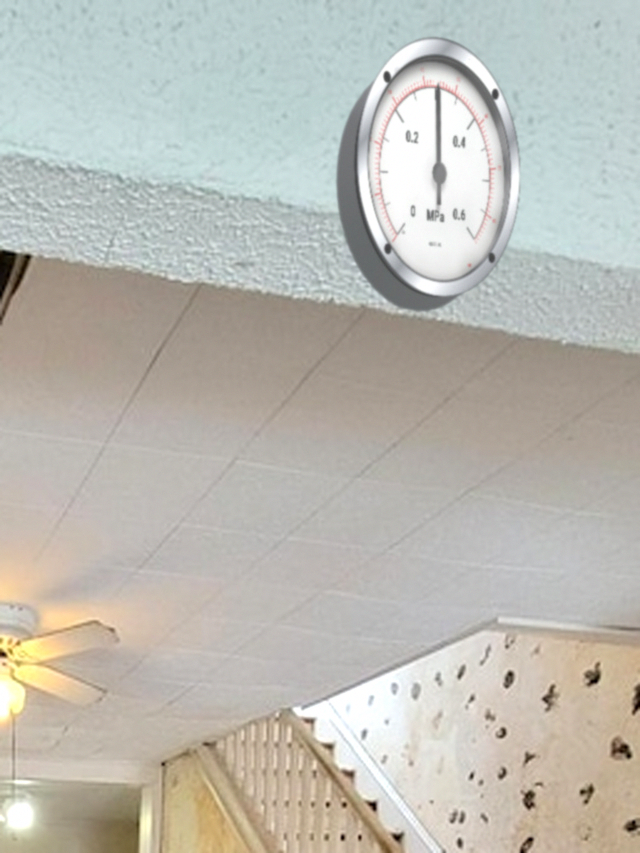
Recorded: value=0.3 unit=MPa
